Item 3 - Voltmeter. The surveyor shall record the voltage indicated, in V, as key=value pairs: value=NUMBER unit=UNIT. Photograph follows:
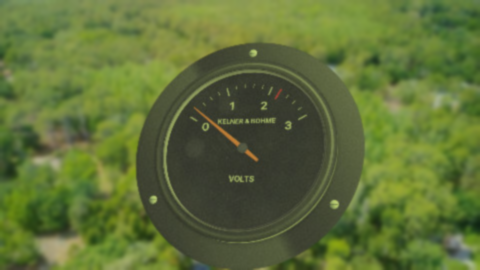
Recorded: value=0.2 unit=V
